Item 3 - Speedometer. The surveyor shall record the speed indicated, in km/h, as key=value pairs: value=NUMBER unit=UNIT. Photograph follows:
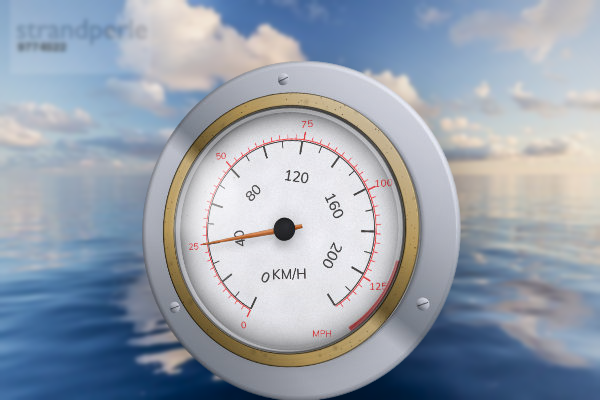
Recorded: value=40 unit=km/h
